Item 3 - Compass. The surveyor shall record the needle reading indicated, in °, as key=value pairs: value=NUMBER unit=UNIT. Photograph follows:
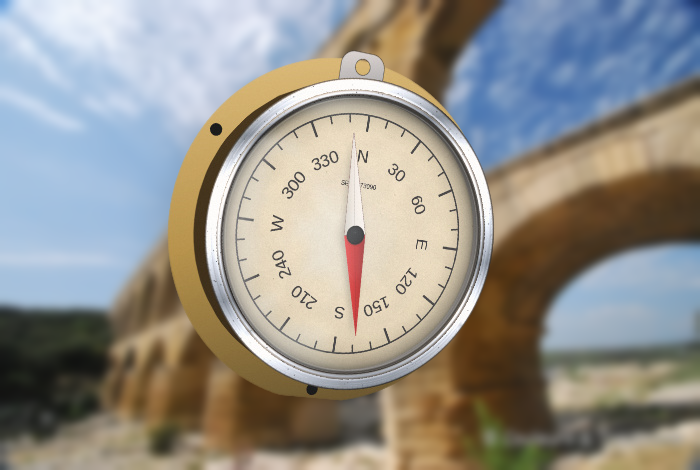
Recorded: value=170 unit=°
